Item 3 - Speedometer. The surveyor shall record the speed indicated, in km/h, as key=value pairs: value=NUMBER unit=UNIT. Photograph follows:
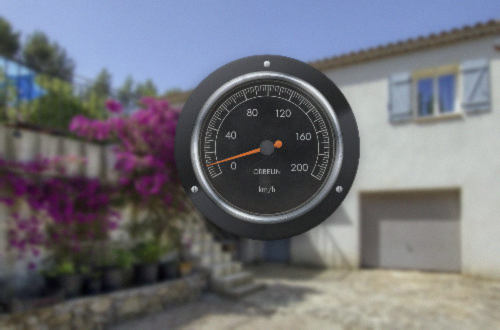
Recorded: value=10 unit=km/h
